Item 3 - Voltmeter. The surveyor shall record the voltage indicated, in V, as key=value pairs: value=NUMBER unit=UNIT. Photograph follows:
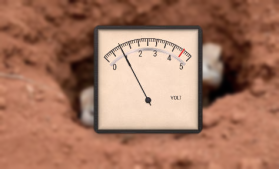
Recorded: value=1 unit=V
